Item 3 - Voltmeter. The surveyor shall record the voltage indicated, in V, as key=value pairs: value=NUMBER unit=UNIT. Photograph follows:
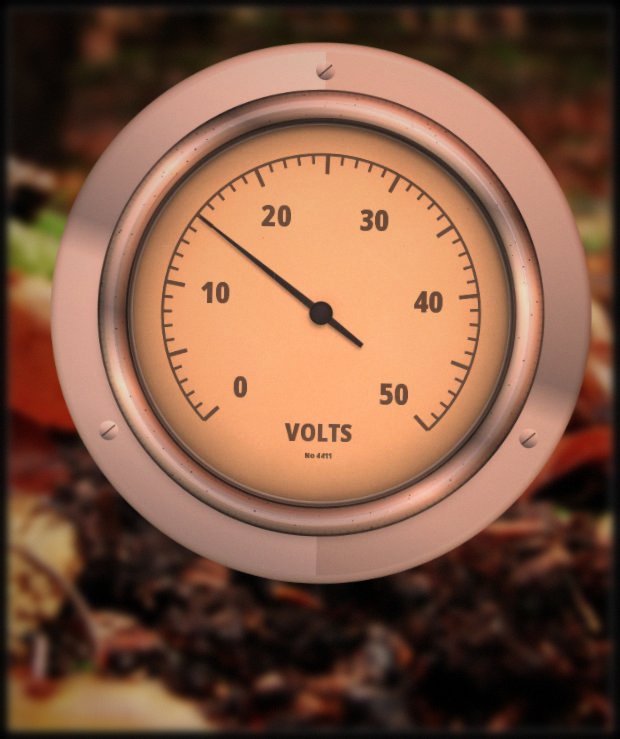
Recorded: value=15 unit=V
